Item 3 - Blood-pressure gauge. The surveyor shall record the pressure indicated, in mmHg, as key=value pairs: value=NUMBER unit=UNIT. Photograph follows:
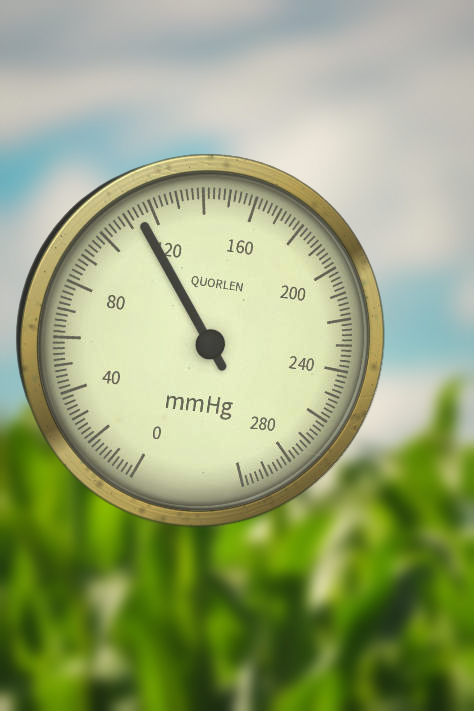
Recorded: value=114 unit=mmHg
